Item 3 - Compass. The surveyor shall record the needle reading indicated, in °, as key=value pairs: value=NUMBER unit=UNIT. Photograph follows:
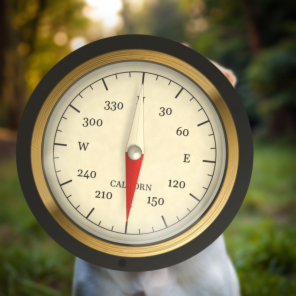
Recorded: value=180 unit=°
